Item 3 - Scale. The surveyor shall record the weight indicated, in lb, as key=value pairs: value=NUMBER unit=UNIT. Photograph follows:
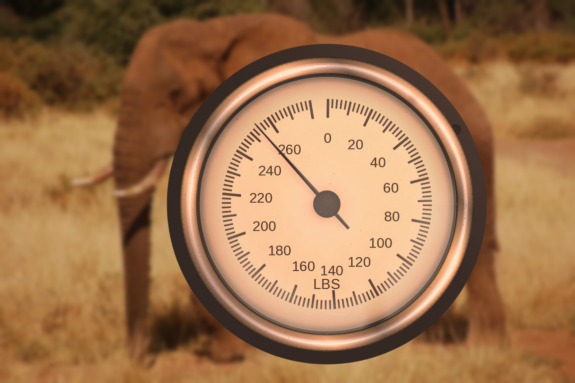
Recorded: value=254 unit=lb
